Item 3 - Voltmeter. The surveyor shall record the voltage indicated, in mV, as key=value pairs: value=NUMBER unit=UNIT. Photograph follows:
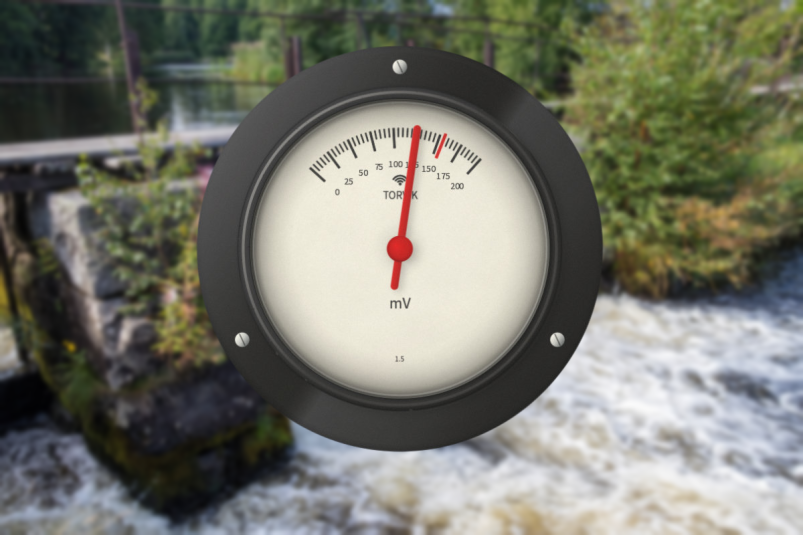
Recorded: value=125 unit=mV
